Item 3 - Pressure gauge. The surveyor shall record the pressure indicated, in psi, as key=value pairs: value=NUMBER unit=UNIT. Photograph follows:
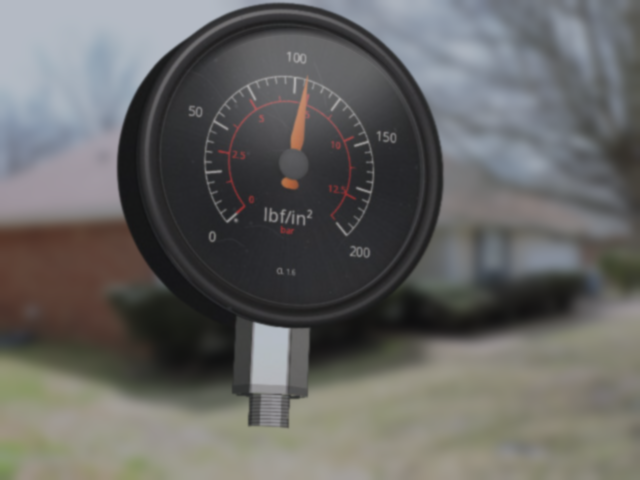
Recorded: value=105 unit=psi
